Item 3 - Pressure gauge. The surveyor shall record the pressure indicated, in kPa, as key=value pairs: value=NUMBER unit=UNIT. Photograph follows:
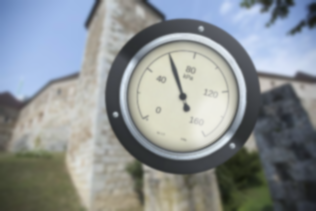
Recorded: value=60 unit=kPa
